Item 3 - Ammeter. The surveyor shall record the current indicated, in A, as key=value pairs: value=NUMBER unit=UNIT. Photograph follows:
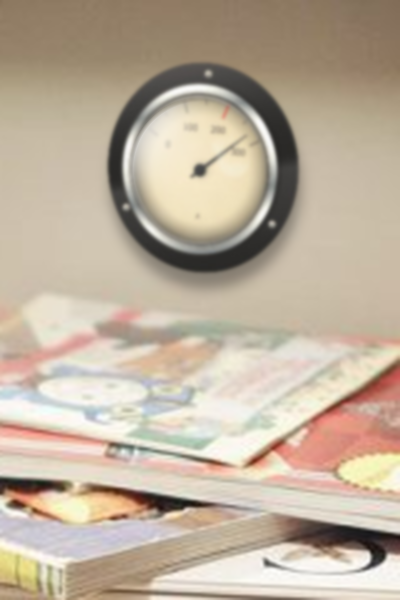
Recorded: value=275 unit=A
